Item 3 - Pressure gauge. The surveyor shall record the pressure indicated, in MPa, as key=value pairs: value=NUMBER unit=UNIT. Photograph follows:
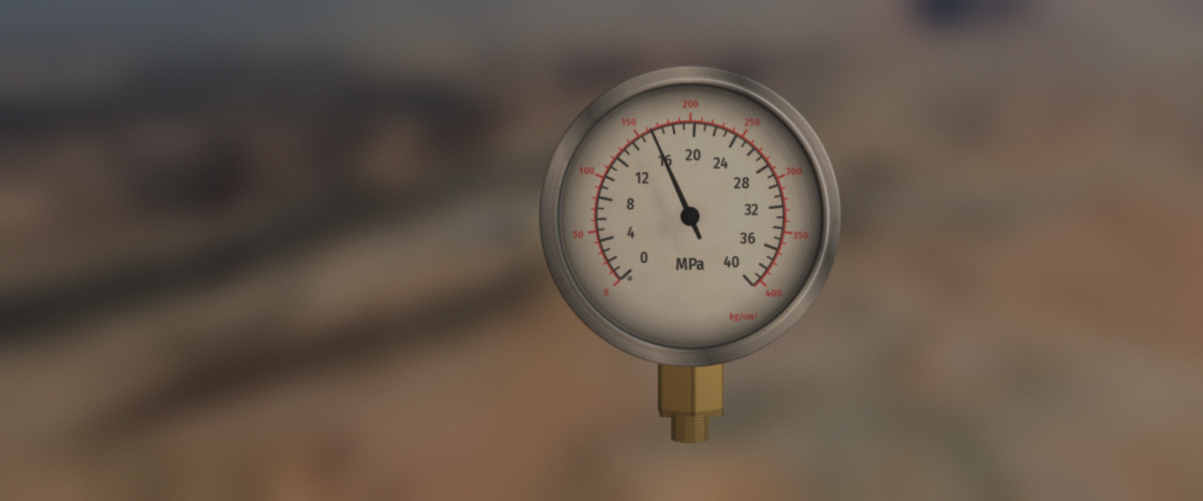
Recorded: value=16 unit=MPa
